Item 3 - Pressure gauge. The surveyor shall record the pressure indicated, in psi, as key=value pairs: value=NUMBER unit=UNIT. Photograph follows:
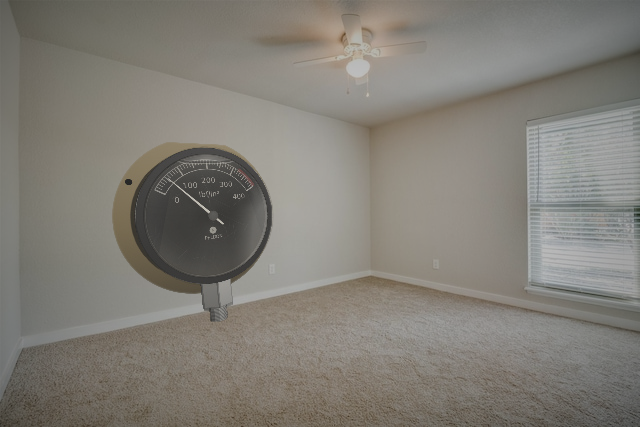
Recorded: value=50 unit=psi
